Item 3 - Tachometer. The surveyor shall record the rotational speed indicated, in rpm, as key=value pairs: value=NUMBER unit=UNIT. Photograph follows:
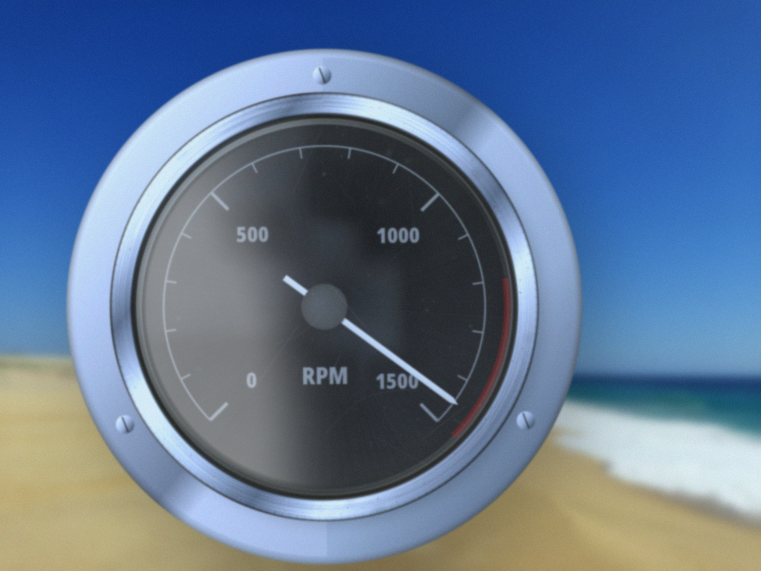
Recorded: value=1450 unit=rpm
